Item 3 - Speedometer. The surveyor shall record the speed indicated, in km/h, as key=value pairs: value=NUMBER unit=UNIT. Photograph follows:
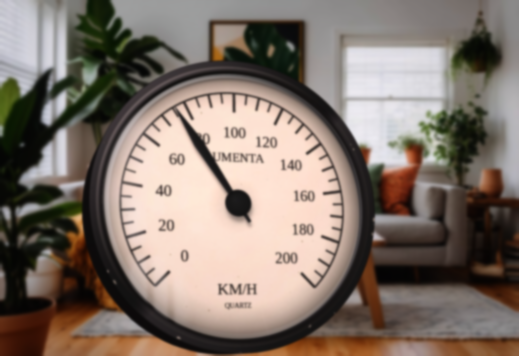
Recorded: value=75 unit=km/h
